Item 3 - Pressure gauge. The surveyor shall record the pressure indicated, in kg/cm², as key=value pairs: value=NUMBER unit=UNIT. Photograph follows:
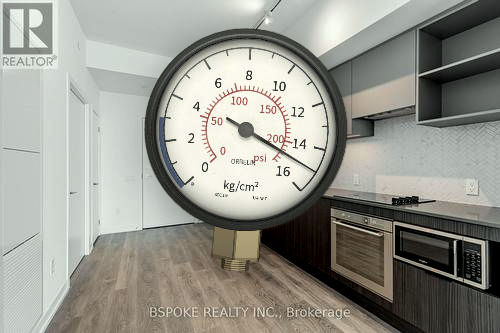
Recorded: value=15 unit=kg/cm²
